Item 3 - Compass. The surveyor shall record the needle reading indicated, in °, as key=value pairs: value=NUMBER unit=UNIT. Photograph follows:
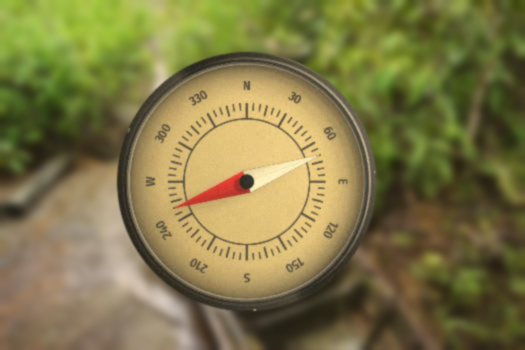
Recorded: value=250 unit=°
